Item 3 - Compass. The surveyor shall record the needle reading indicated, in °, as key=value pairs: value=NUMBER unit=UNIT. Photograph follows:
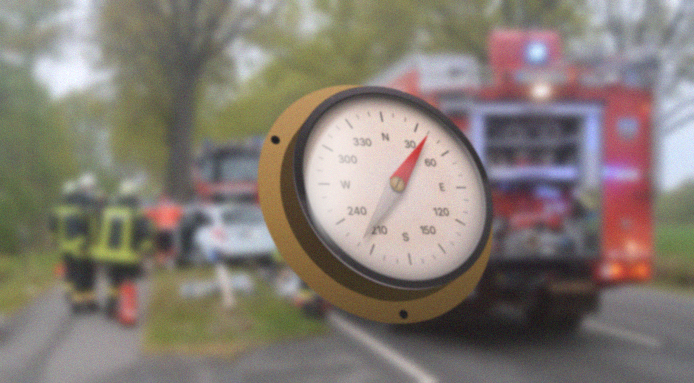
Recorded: value=40 unit=°
